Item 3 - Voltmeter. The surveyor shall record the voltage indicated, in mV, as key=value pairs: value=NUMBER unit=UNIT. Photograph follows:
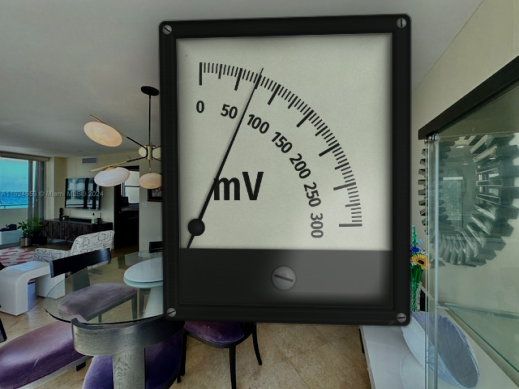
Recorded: value=75 unit=mV
